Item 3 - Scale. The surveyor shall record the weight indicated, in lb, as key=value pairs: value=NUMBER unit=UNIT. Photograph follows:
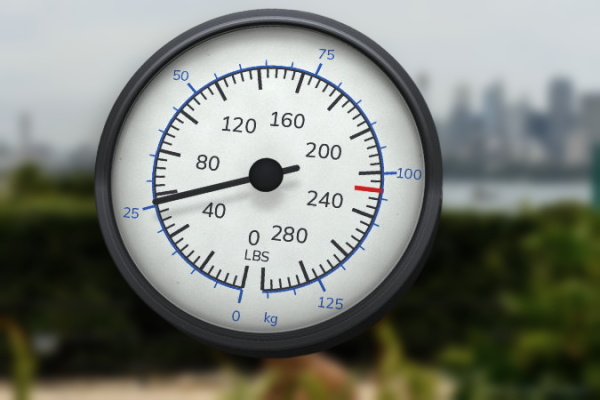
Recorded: value=56 unit=lb
